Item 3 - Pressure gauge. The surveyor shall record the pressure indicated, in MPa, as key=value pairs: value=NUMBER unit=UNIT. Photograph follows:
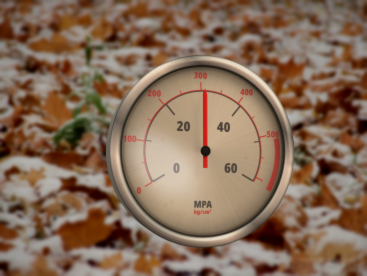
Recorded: value=30 unit=MPa
